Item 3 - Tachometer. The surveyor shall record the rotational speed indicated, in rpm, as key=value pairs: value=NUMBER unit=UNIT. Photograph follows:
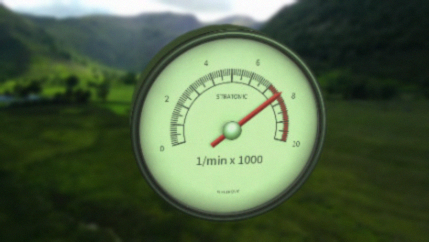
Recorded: value=7500 unit=rpm
